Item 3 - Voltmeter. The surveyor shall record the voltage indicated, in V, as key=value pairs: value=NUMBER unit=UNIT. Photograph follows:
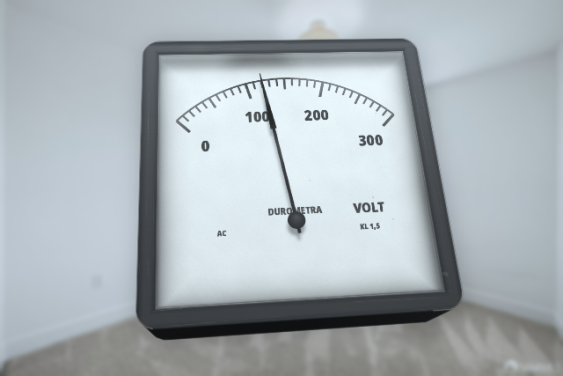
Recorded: value=120 unit=V
